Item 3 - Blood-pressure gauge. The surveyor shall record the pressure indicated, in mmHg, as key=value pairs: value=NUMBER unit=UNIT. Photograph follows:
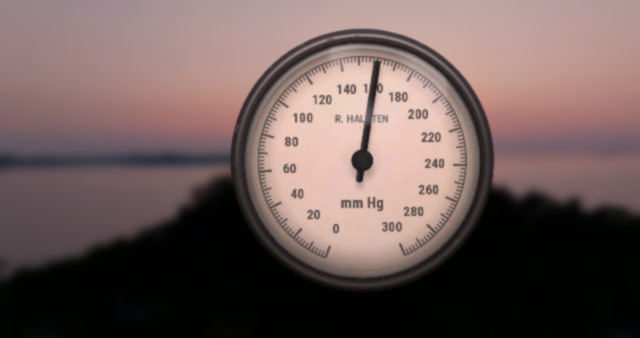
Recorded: value=160 unit=mmHg
